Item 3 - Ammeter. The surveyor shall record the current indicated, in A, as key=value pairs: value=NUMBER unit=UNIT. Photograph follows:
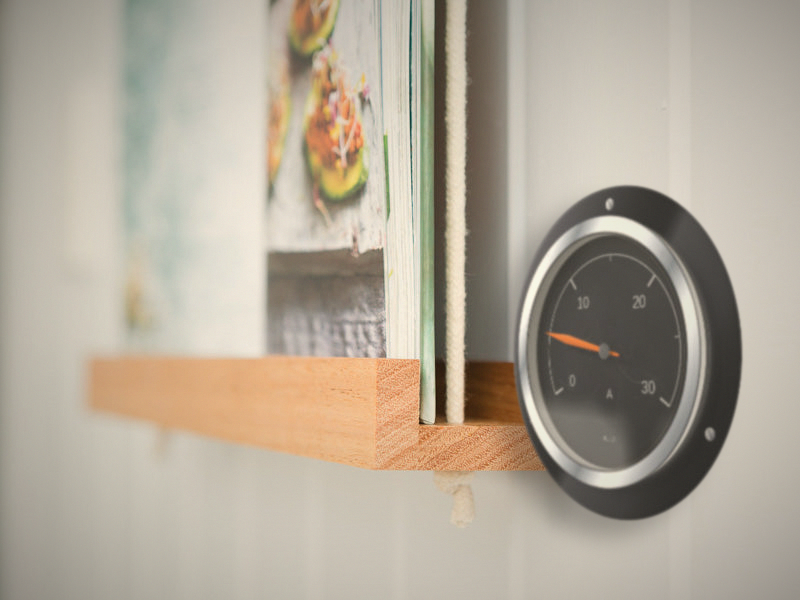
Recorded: value=5 unit=A
